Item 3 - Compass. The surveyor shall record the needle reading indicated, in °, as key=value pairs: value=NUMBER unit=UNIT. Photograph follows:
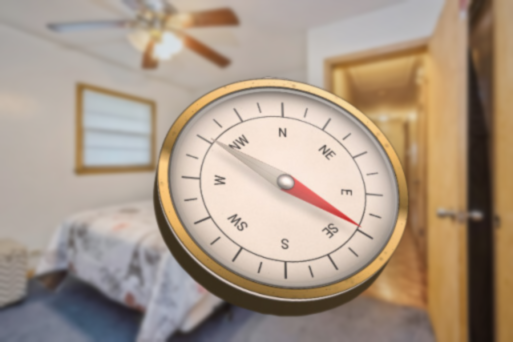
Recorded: value=120 unit=°
